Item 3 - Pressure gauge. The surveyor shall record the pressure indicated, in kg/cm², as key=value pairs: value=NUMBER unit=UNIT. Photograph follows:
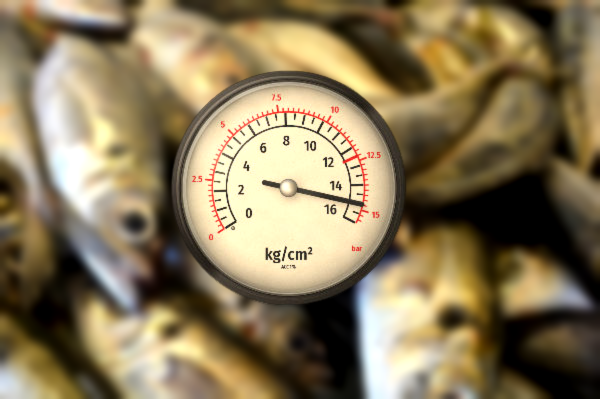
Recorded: value=15 unit=kg/cm²
